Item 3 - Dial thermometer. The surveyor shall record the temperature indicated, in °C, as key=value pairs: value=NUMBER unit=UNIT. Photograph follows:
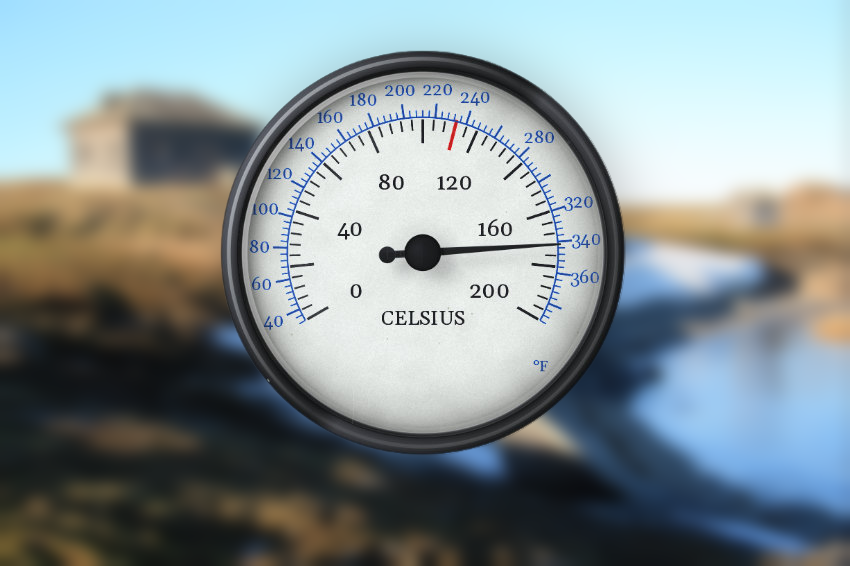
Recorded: value=172 unit=°C
